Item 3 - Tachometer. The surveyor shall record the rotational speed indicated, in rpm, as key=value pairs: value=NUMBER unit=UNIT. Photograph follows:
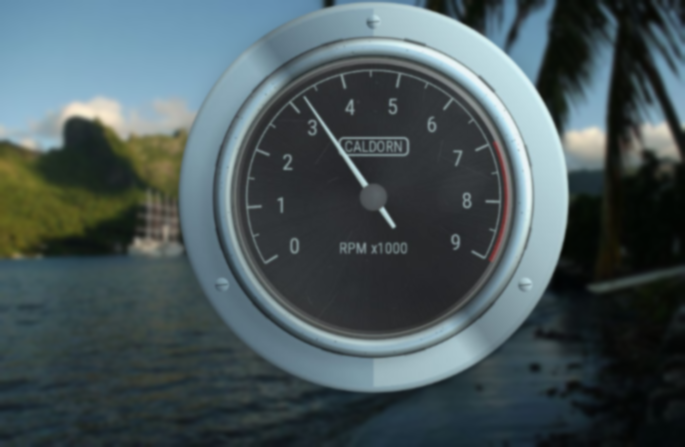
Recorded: value=3250 unit=rpm
